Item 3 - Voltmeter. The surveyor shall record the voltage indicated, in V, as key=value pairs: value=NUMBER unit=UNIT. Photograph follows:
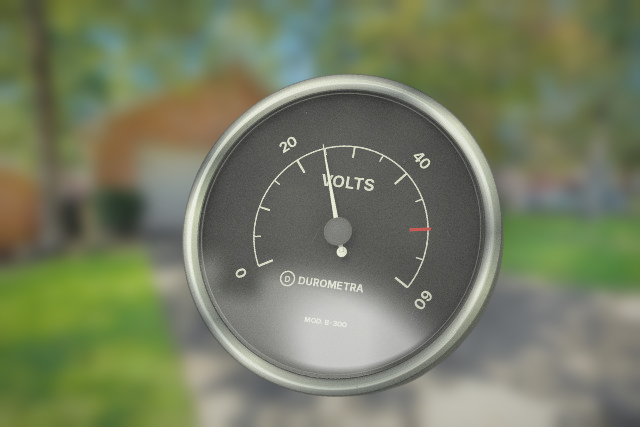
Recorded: value=25 unit=V
